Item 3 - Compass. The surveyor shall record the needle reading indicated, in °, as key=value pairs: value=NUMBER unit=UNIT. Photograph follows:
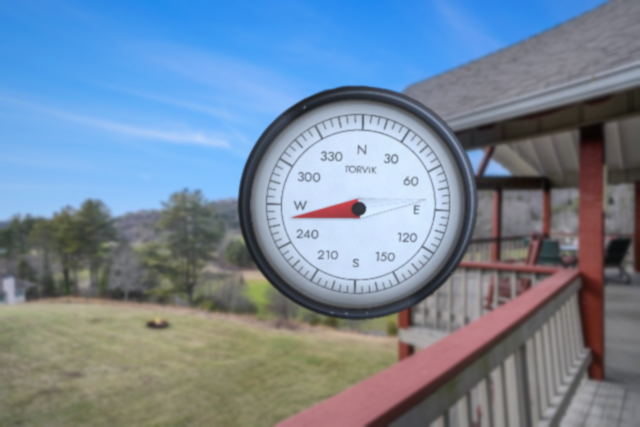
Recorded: value=260 unit=°
